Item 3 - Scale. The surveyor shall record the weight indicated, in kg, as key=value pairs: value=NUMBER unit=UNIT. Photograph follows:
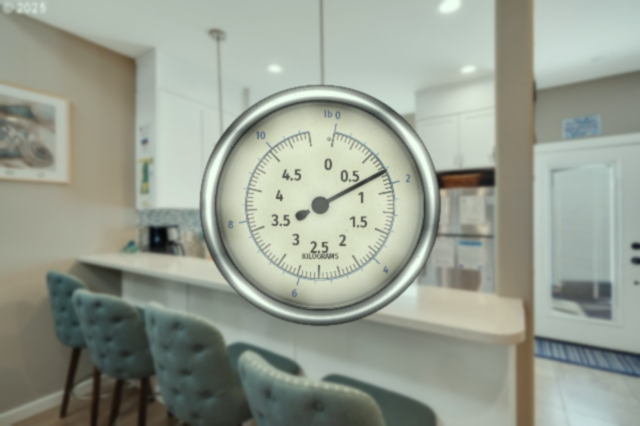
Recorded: value=0.75 unit=kg
